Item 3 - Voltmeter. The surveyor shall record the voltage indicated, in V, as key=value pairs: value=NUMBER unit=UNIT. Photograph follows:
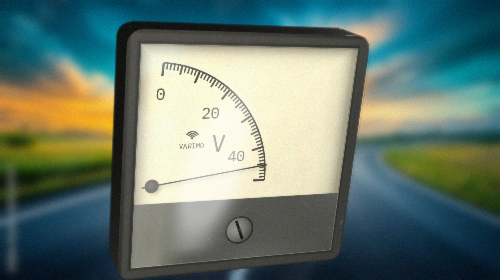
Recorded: value=45 unit=V
